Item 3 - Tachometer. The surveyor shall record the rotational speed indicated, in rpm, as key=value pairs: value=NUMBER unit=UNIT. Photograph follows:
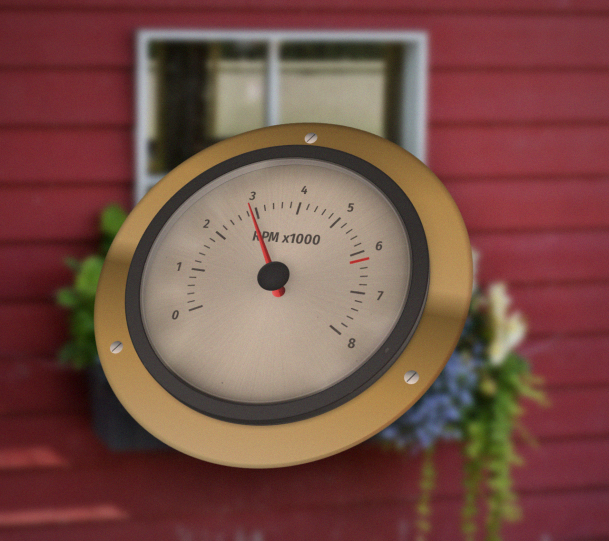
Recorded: value=2900 unit=rpm
